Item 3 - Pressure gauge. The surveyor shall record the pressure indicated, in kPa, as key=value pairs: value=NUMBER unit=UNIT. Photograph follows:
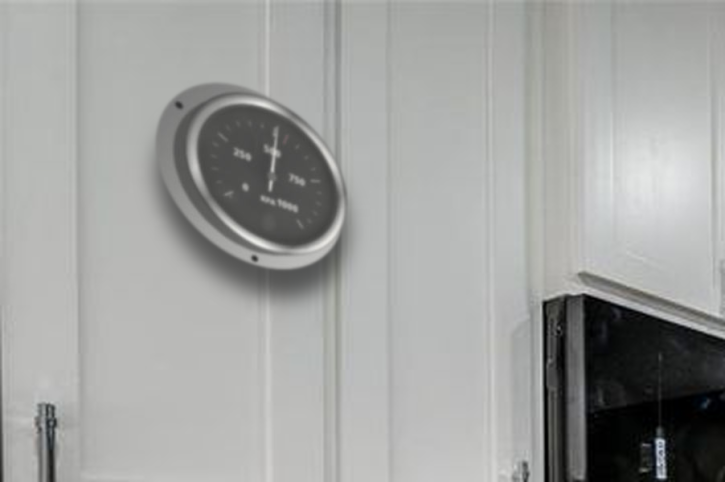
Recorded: value=500 unit=kPa
